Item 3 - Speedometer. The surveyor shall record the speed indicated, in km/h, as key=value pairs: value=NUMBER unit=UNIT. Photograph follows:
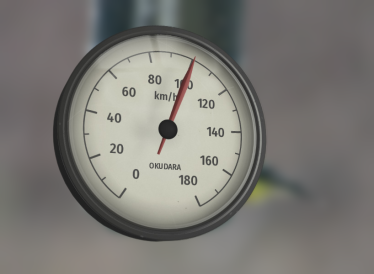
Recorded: value=100 unit=km/h
